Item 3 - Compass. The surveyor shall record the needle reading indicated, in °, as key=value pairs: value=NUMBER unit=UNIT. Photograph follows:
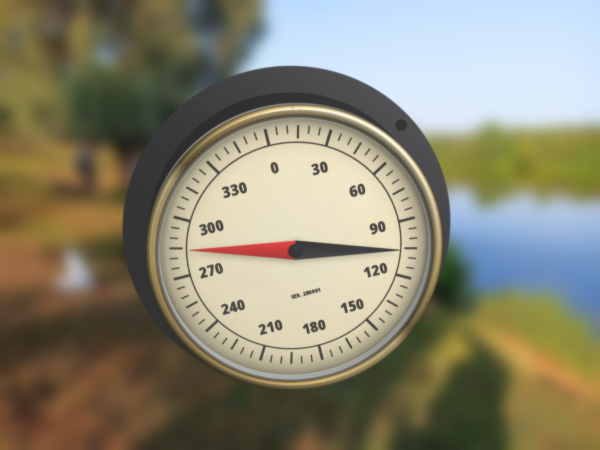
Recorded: value=285 unit=°
